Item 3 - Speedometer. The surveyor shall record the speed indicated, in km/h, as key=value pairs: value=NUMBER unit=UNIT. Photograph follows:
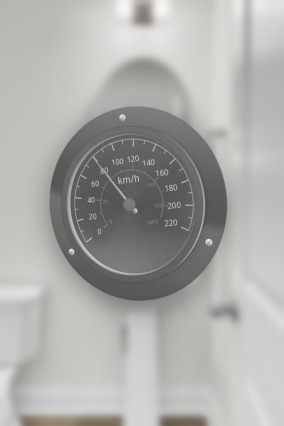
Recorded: value=80 unit=km/h
